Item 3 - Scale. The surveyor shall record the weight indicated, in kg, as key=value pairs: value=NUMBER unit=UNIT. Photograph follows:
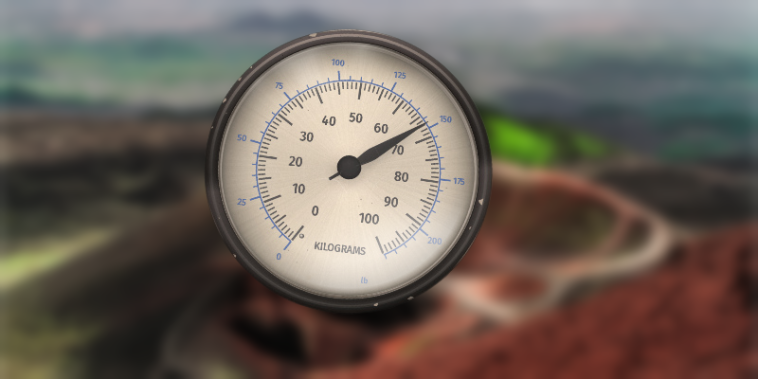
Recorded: value=67 unit=kg
